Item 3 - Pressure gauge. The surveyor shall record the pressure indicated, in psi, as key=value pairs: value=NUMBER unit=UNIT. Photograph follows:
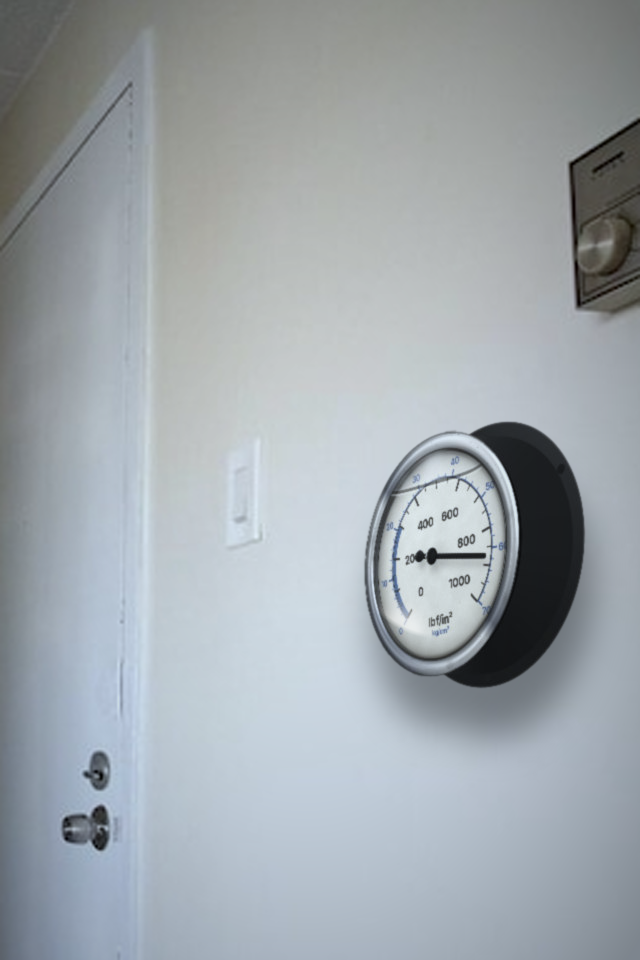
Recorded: value=875 unit=psi
